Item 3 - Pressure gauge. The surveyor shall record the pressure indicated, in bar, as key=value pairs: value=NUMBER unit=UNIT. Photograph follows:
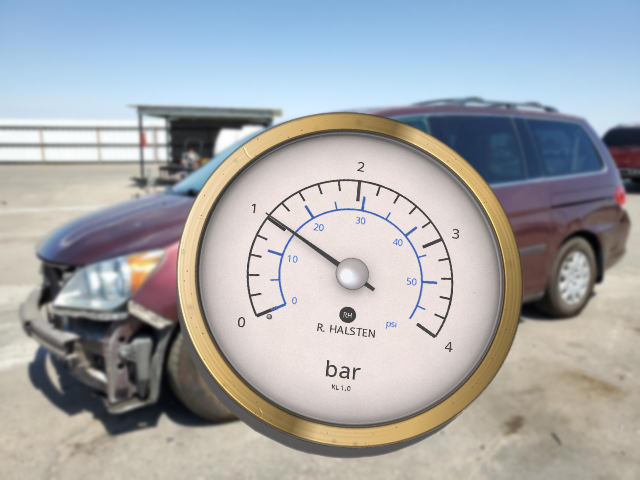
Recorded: value=1 unit=bar
